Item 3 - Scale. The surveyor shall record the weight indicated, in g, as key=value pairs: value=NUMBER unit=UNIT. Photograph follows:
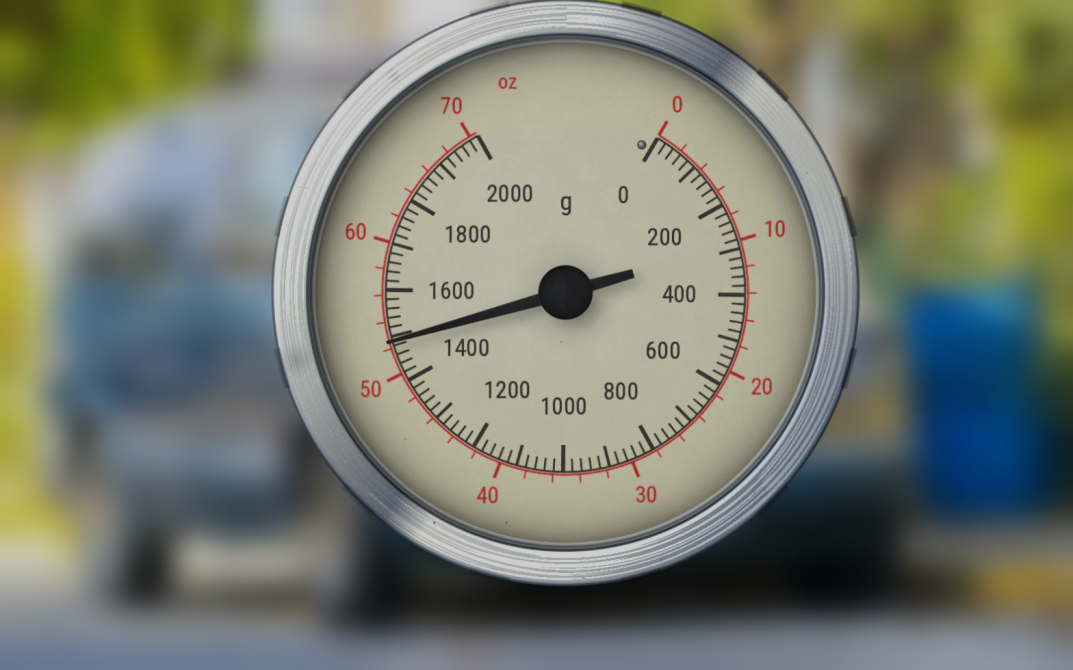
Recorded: value=1490 unit=g
